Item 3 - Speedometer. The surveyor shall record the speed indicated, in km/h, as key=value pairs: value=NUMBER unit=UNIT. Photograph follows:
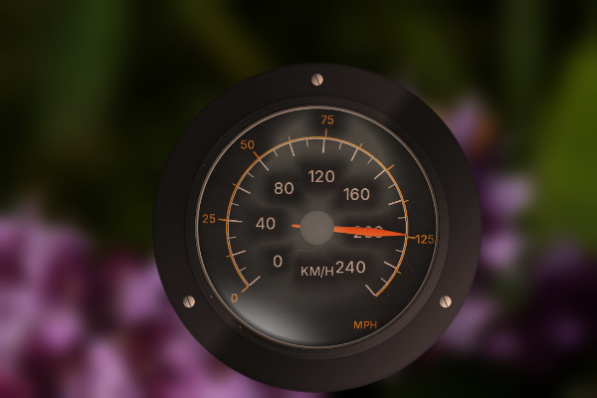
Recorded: value=200 unit=km/h
